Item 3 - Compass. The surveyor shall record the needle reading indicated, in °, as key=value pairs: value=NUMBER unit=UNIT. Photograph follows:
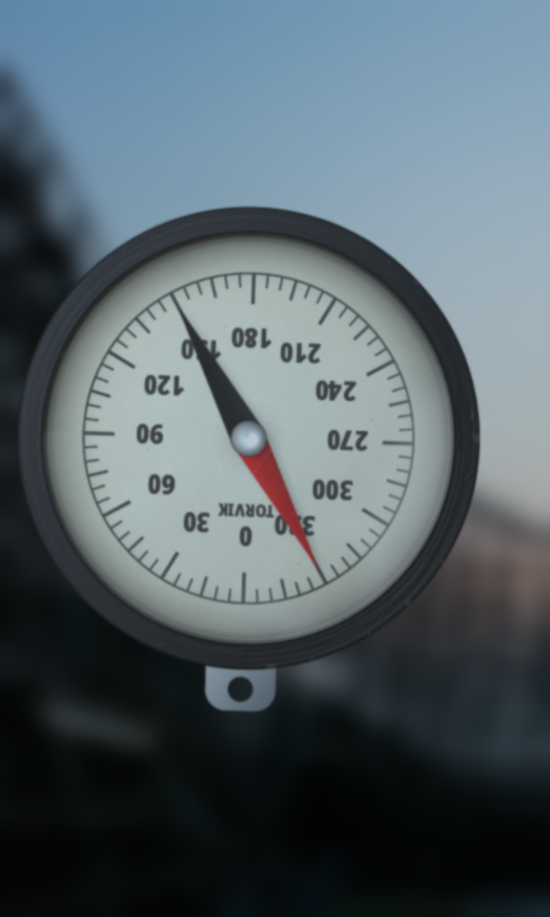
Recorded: value=330 unit=°
